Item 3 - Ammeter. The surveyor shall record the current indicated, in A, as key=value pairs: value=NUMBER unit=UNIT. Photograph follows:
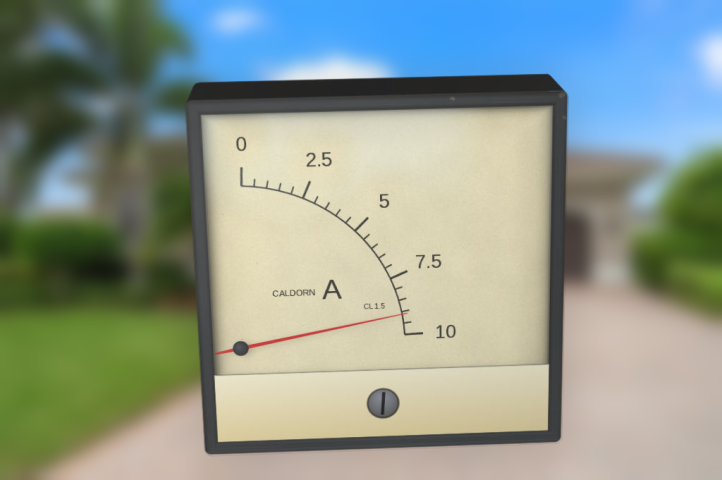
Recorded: value=9 unit=A
